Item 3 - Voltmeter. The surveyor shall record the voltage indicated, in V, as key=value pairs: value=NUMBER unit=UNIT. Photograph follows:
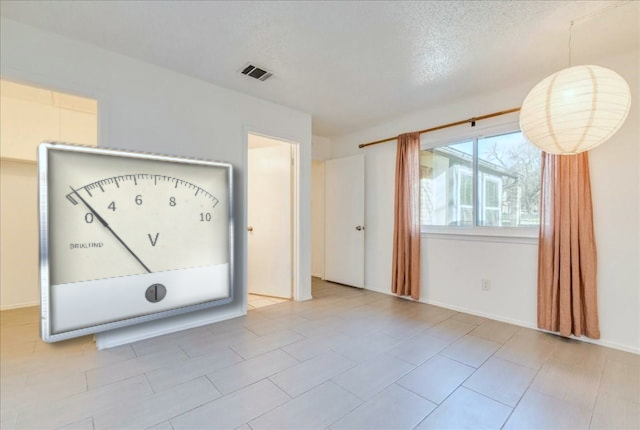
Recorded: value=2 unit=V
